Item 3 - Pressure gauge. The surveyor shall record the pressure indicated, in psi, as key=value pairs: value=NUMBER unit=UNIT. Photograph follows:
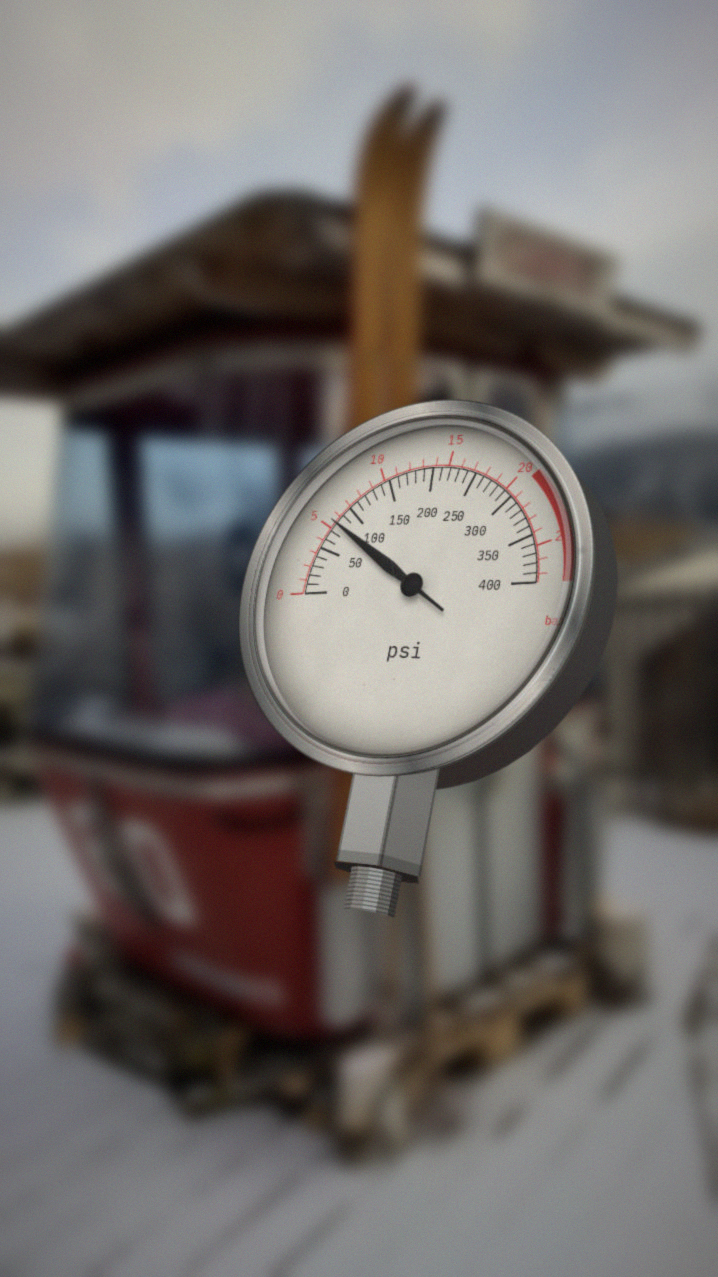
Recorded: value=80 unit=psi
